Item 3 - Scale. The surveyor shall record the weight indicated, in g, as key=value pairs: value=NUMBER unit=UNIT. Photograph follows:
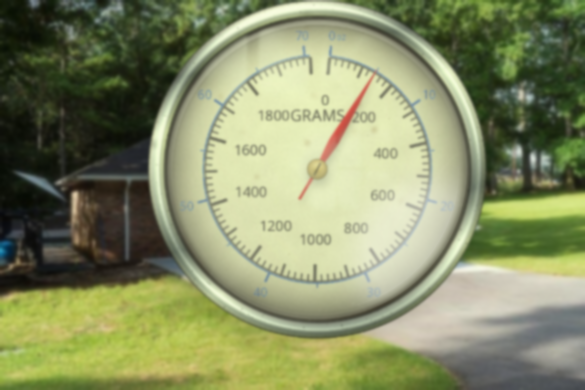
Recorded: value=140 unit=g
